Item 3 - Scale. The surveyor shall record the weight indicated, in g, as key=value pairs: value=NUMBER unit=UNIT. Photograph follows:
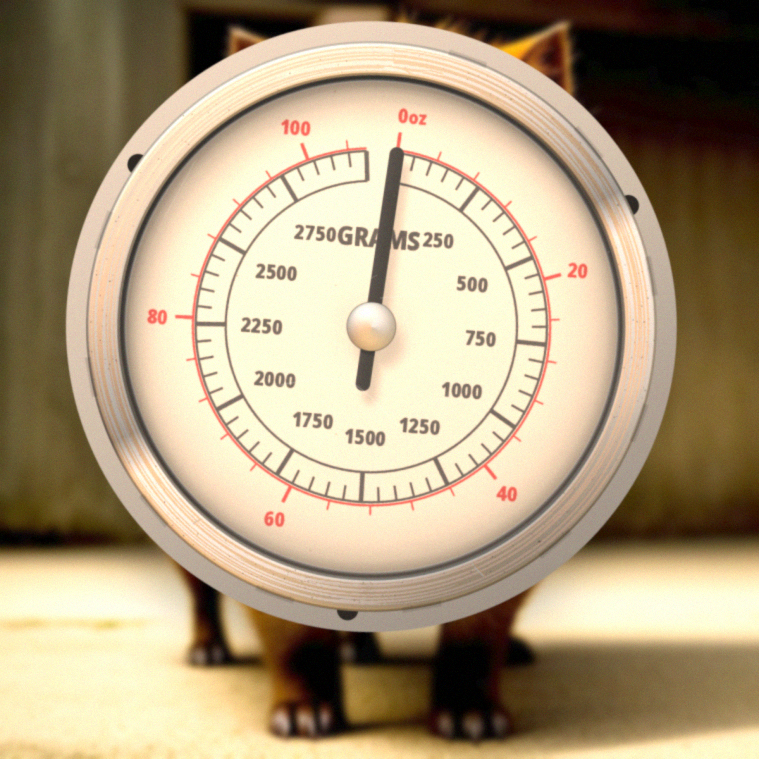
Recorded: value=0 unit=g
